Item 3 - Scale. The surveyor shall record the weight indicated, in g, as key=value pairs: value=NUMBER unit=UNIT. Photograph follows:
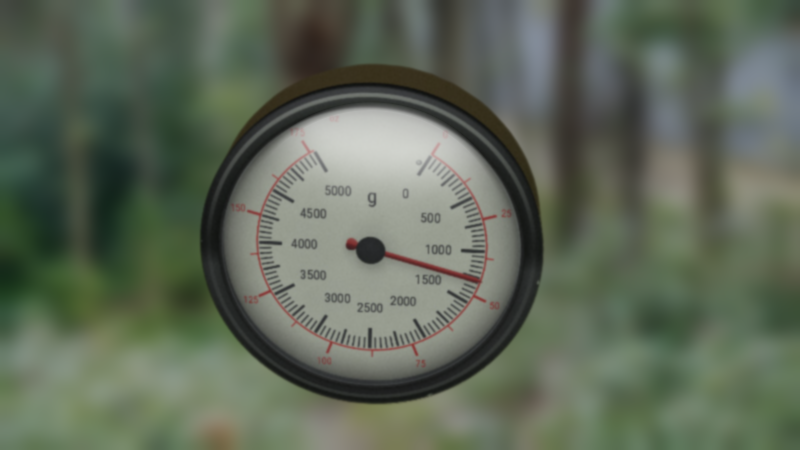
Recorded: value=1250 unit=g
